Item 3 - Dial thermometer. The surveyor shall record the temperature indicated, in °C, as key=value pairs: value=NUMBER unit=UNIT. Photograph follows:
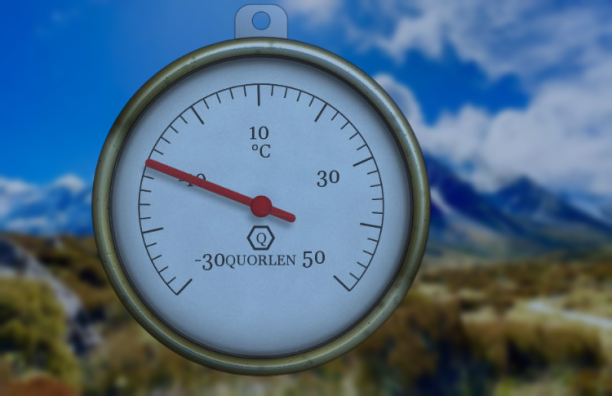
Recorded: value=-10 unit=°C
